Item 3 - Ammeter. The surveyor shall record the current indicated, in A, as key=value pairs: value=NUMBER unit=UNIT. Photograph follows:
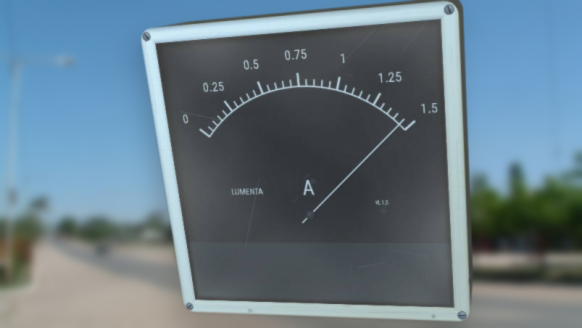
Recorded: value=1.45 unit=A
